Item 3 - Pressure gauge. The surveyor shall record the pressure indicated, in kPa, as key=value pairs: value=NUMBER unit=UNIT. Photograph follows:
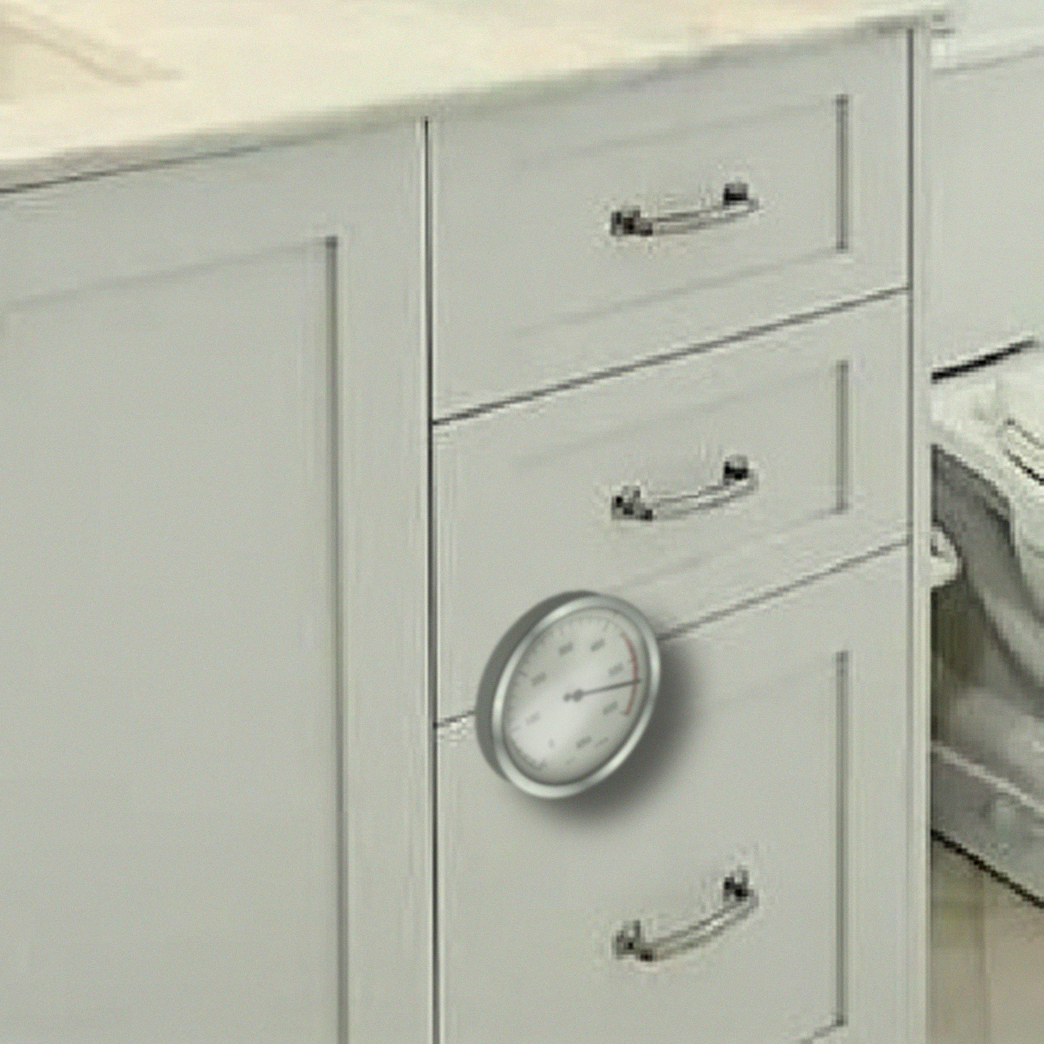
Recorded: value=540 unit=kPa
